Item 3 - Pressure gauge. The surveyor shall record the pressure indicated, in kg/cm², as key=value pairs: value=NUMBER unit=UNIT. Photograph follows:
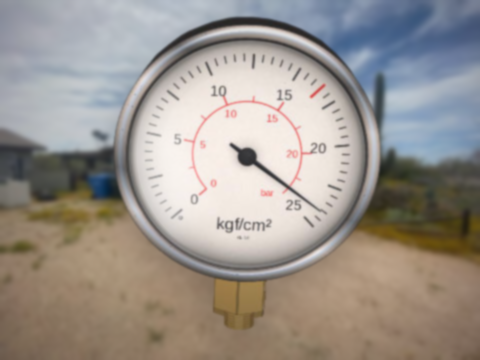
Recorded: value=24 unit=kg/cm²
